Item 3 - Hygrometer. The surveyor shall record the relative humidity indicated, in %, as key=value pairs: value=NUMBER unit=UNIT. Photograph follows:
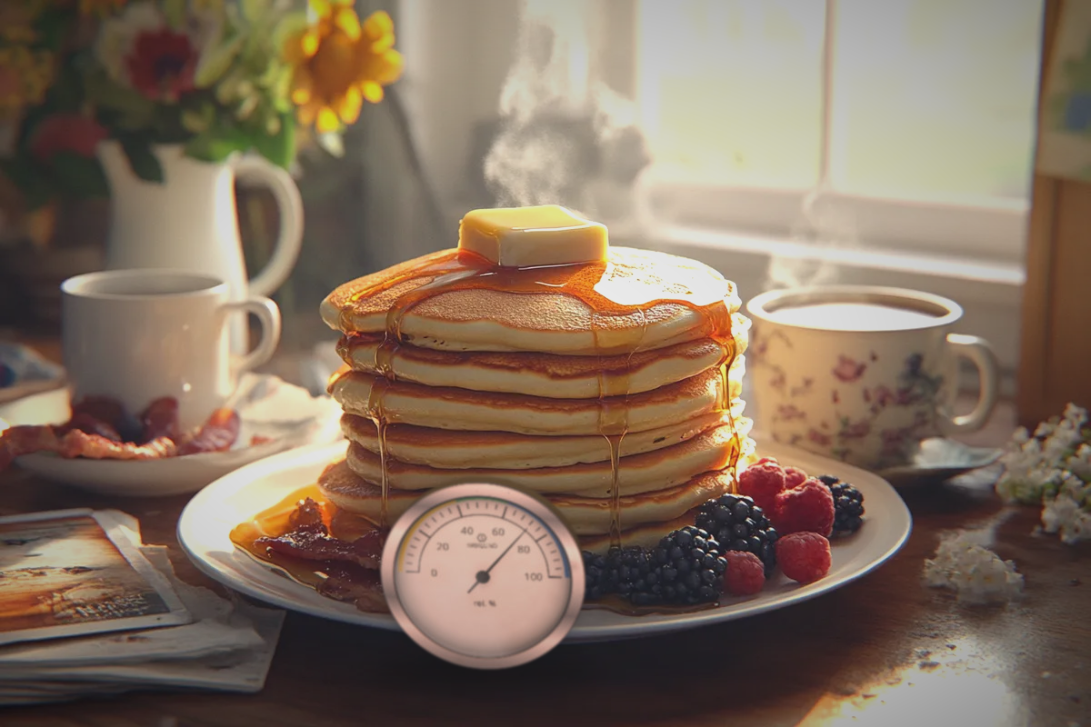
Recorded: value=72 unit=%
